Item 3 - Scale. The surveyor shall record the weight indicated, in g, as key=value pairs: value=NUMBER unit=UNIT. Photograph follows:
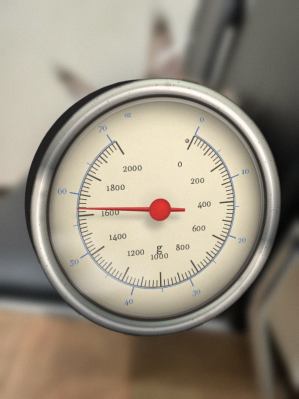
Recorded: value=1640 unit=g
